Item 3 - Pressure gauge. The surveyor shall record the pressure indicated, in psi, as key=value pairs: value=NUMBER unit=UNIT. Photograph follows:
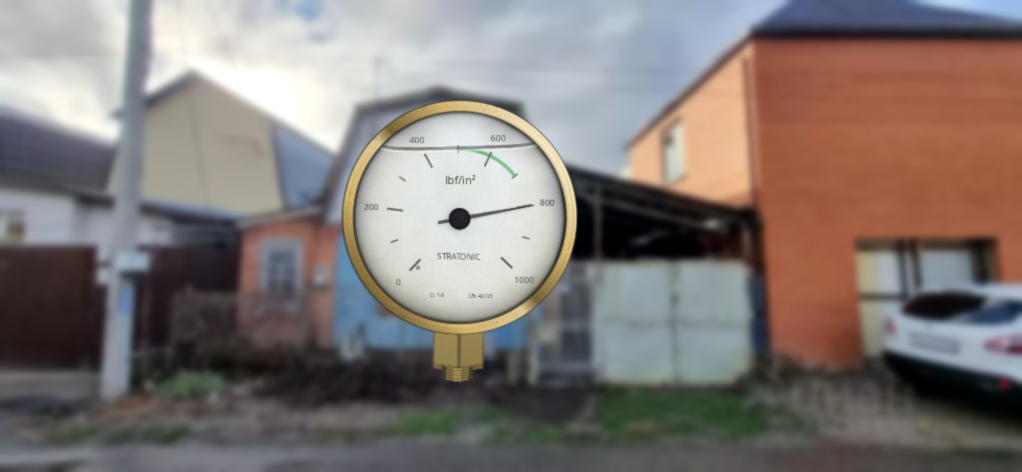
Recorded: value=800 unit=psi
